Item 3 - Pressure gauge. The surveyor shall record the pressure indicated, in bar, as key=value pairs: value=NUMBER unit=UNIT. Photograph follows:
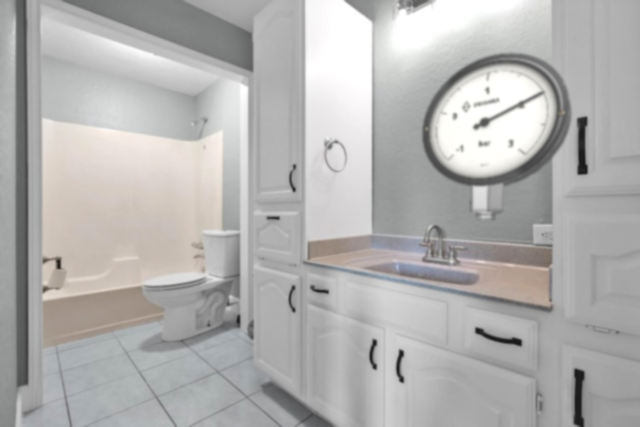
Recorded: value=2 unit=bar
